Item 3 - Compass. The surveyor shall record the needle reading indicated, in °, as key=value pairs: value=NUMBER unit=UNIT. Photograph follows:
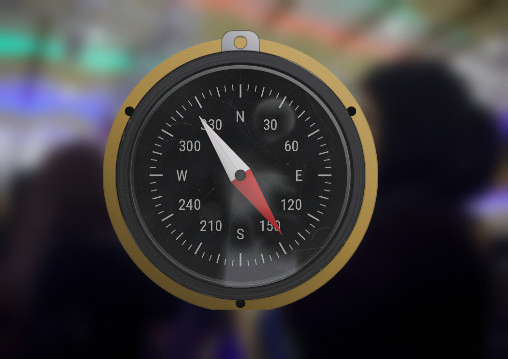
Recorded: value=145 unit=°
